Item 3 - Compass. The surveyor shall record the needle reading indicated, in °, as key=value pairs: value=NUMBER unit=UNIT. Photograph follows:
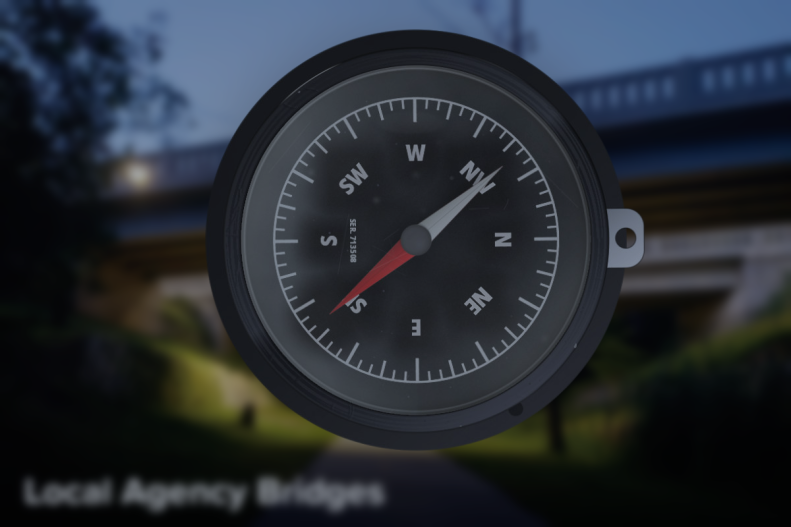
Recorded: value=140 unit=°
